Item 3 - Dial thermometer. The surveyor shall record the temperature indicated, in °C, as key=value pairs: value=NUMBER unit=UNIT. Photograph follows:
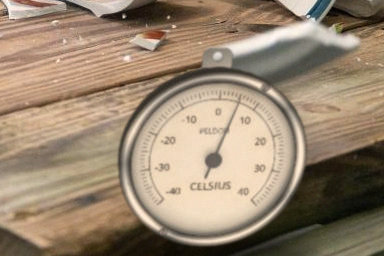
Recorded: value=5 unit=°C
